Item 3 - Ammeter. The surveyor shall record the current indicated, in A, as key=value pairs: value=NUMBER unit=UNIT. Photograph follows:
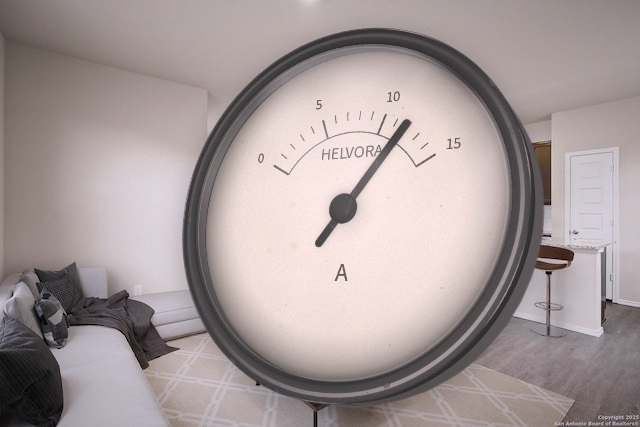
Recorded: value=12 unit=A
